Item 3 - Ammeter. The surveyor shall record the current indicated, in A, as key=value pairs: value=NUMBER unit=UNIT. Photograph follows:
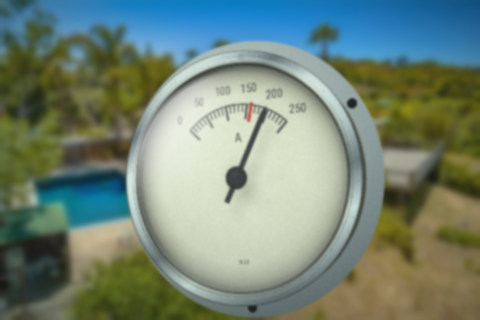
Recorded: value=200 unit=A
